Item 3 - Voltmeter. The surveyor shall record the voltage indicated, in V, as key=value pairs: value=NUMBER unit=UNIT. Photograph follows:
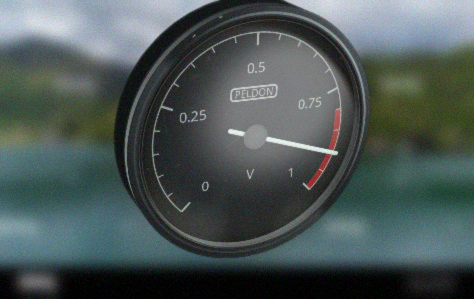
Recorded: value=0.9 unit=V
